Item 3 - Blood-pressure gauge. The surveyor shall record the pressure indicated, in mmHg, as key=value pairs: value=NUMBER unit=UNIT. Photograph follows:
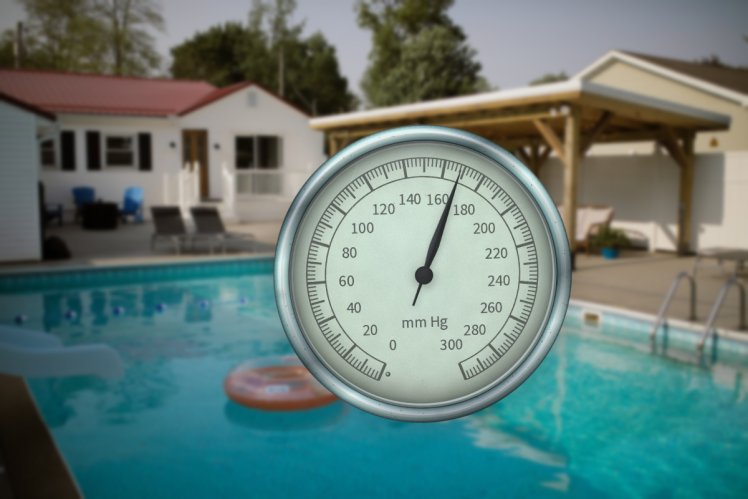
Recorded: value=168 unit=mmHg
